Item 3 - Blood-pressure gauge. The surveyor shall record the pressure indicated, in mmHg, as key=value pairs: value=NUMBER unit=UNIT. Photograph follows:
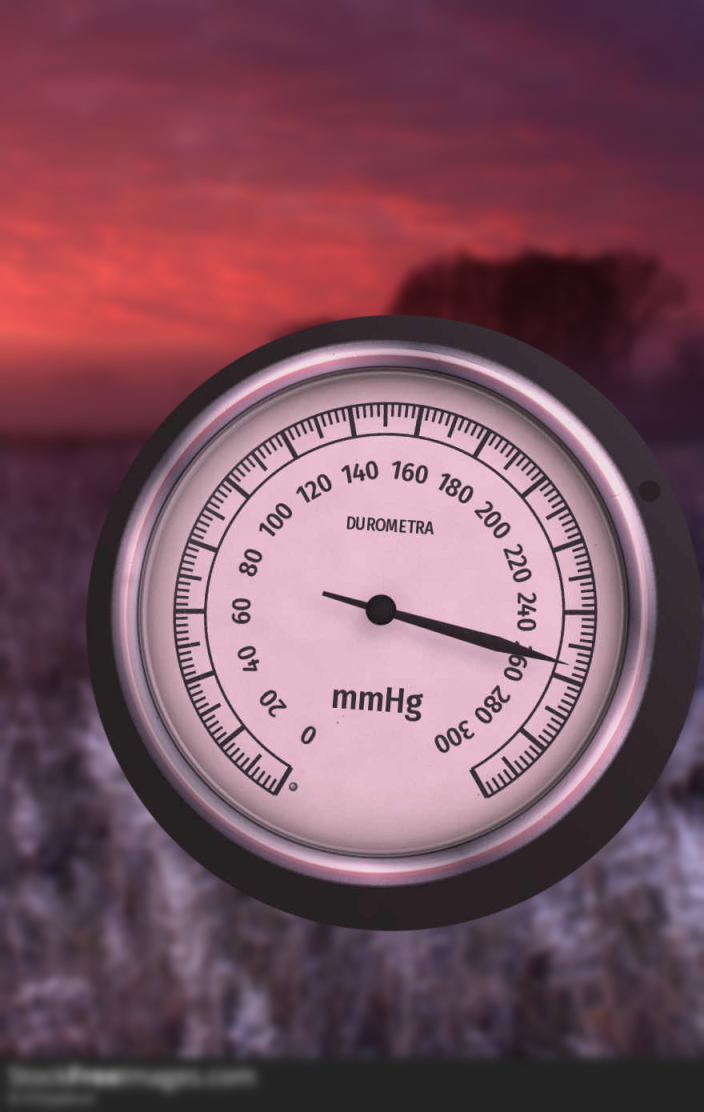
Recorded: value=256 unit=mmHg
